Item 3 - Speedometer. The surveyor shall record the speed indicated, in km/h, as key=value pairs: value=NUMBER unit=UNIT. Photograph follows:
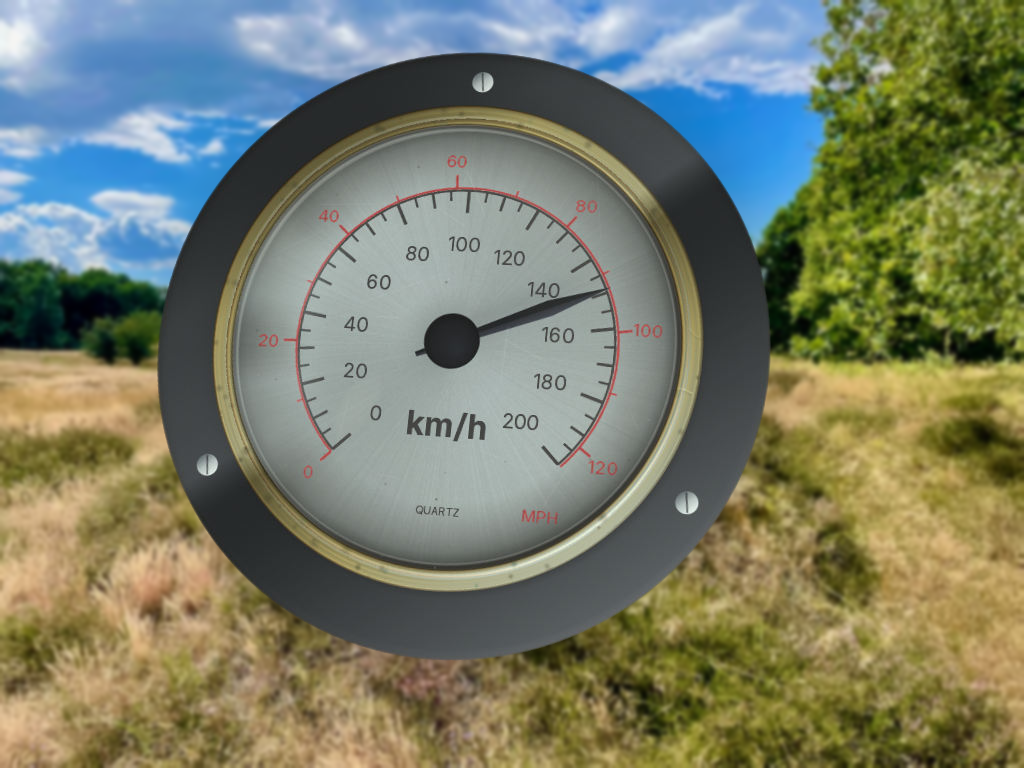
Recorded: value=150 unit=km/h
